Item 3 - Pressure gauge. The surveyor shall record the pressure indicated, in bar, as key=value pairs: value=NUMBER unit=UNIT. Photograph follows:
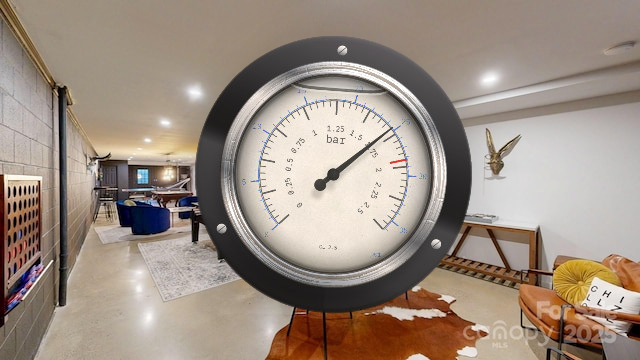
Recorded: value=1.7 unit=bar
